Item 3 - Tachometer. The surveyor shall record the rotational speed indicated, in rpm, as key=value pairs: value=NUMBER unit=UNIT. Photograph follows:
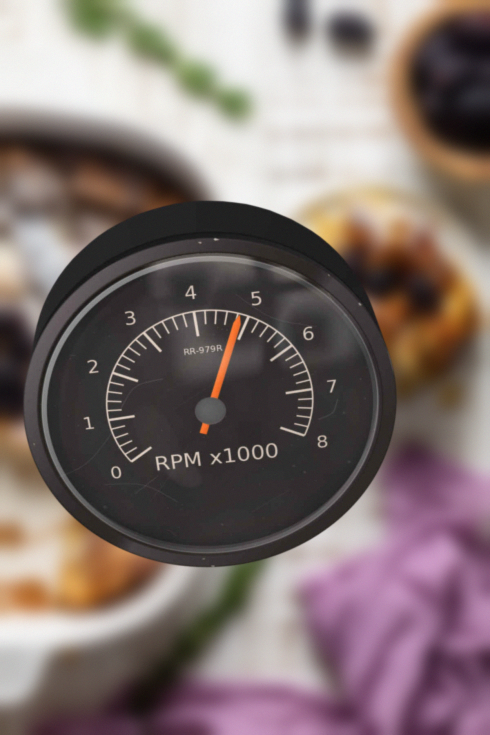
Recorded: value=4800 unit=rpm
